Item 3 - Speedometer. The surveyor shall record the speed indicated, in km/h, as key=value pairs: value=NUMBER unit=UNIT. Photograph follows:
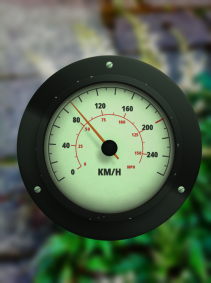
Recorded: value=90 unit=km/h
